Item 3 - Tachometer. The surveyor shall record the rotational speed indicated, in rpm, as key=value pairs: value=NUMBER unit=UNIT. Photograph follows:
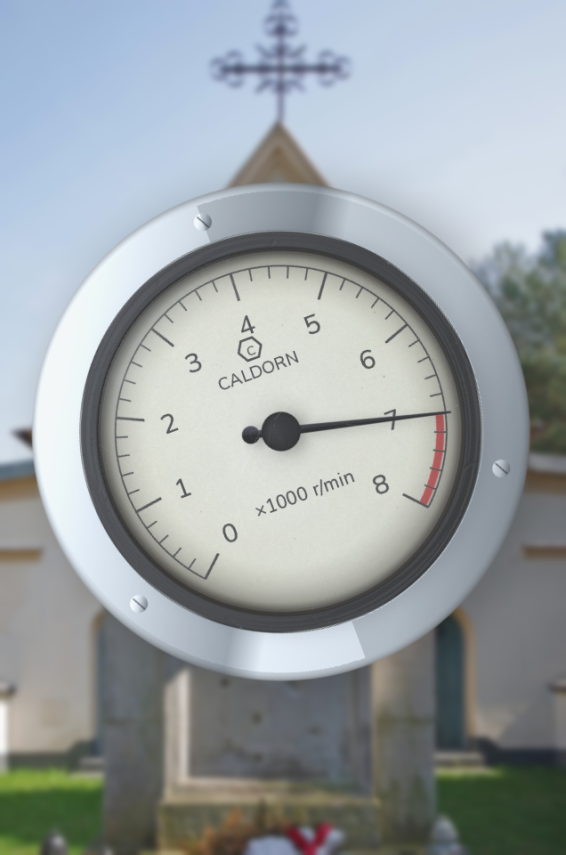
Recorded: value=7000 unit=rpm
